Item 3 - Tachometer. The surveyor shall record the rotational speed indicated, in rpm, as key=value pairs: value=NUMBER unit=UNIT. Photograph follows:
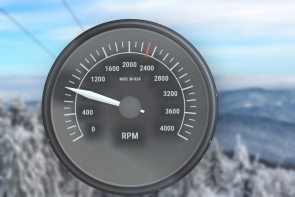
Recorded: value=800 unit=rpm
